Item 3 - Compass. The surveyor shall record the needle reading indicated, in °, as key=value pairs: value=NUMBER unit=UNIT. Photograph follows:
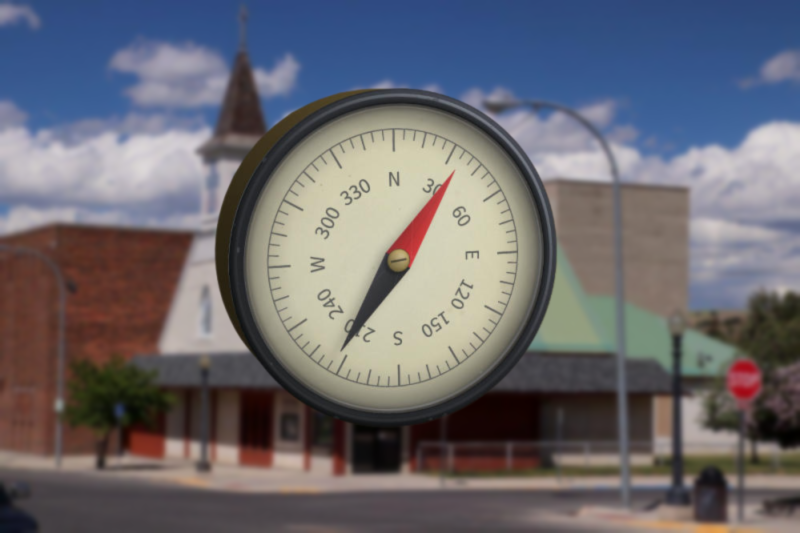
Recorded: value=35 unit=°
